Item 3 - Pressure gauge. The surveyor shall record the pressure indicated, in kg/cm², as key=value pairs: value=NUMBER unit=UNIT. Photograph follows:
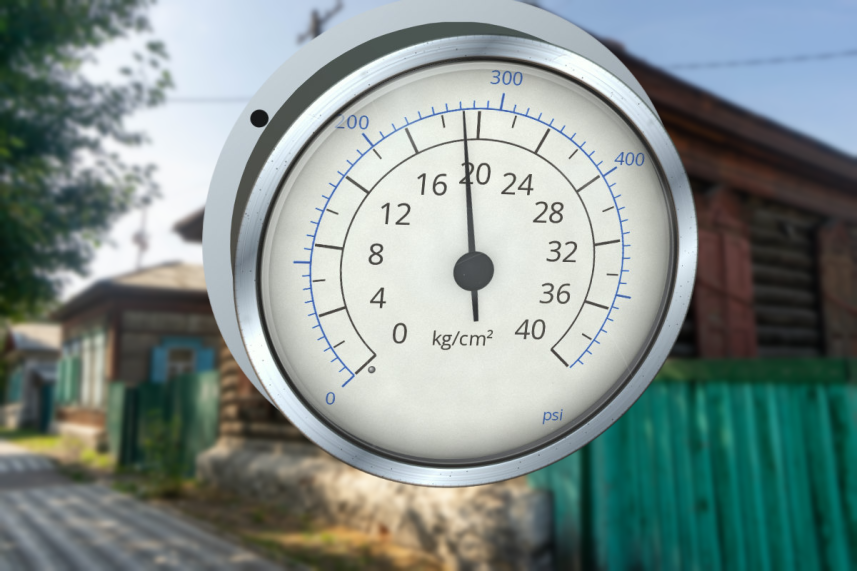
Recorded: value=19 unit=kg/cm²
